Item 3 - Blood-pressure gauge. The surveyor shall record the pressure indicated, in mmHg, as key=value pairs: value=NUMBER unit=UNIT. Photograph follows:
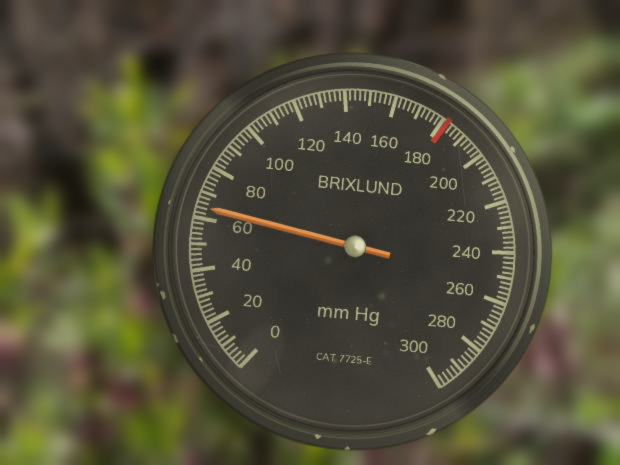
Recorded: value=64 unit=mmHg
